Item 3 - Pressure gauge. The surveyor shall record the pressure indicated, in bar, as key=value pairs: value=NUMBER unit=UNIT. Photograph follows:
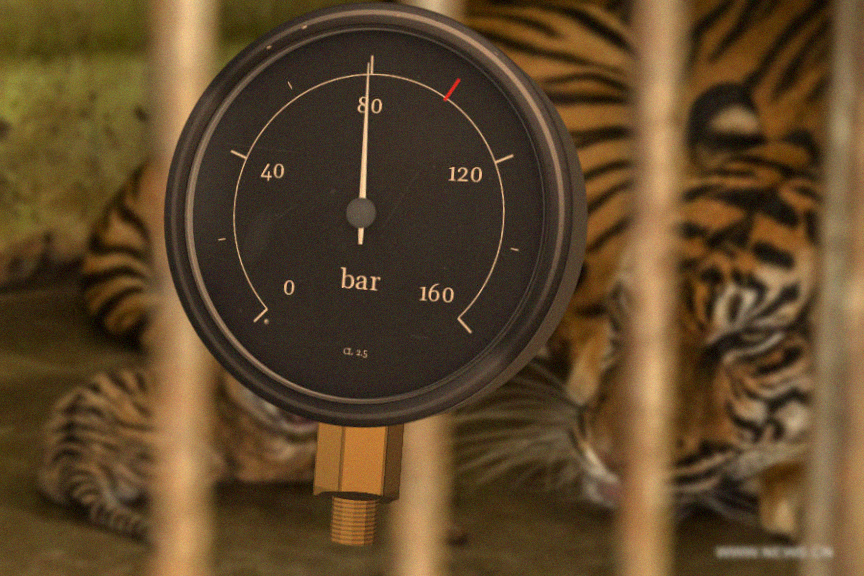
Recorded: value=80 unit=bar
